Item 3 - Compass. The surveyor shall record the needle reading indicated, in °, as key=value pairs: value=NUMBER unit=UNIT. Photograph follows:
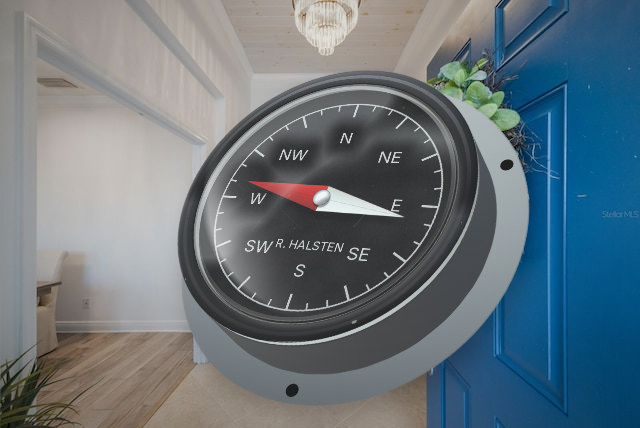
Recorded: value=280 unit=°
